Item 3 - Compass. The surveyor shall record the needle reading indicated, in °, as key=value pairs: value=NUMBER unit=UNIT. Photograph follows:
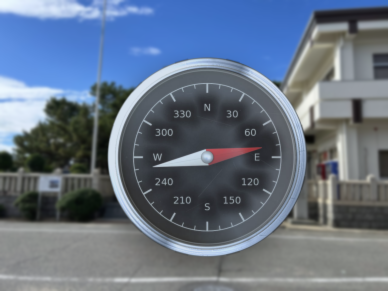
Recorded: value=80 unit=°
